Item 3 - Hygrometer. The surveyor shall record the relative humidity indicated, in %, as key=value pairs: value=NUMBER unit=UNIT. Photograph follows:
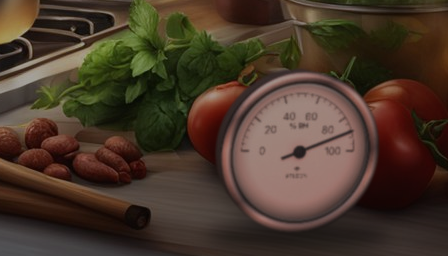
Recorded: value=88 unit=%
